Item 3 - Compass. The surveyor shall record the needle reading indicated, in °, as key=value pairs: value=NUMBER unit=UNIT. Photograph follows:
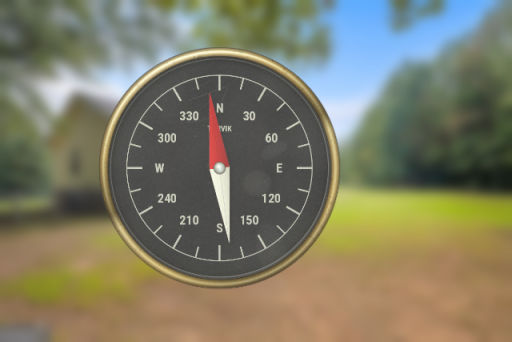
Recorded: value=352.5 unit=°
